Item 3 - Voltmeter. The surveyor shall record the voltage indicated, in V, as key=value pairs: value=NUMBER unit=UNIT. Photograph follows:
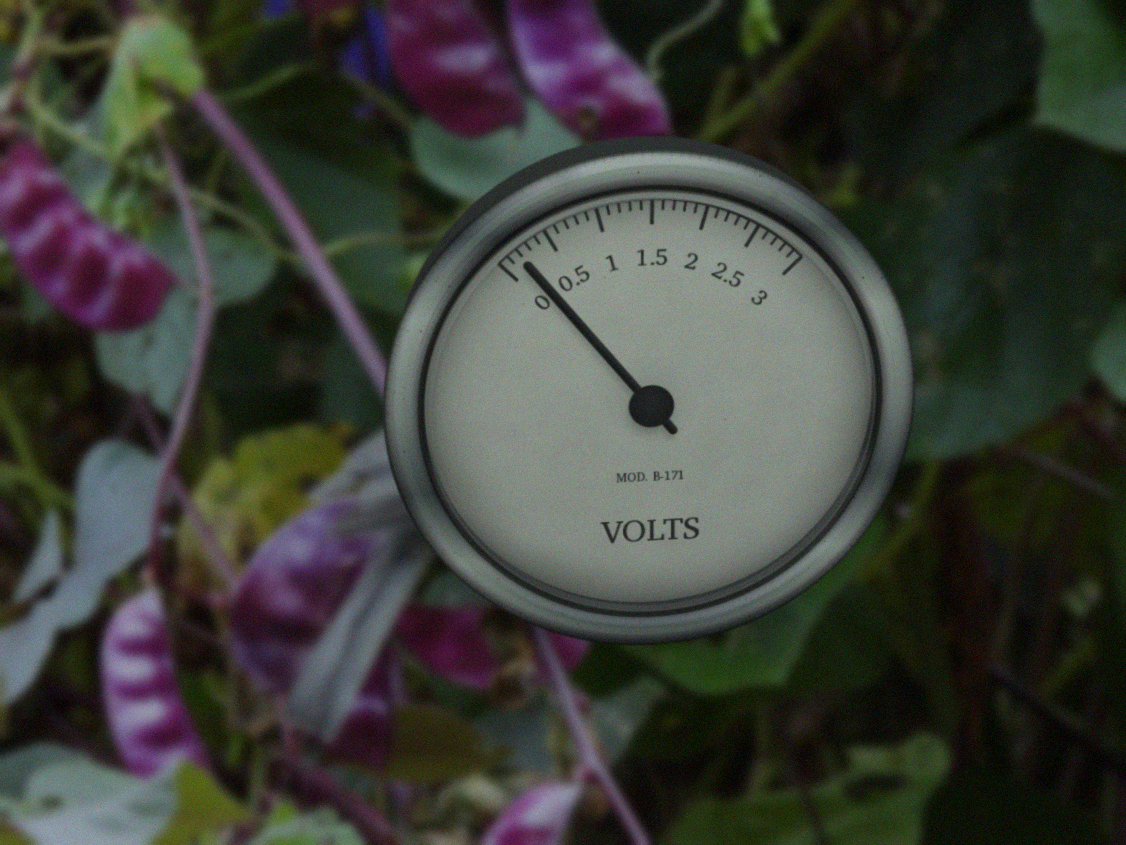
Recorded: value=0.2 unit=V
